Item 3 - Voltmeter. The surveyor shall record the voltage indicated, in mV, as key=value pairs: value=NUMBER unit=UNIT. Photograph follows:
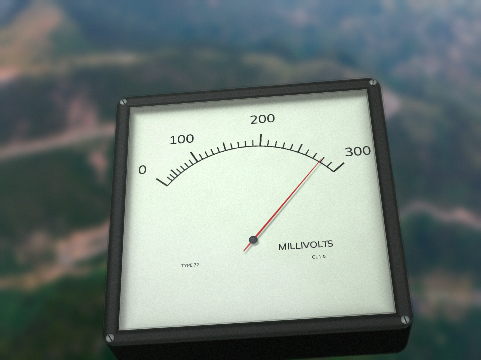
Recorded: value=280 unit=mV
